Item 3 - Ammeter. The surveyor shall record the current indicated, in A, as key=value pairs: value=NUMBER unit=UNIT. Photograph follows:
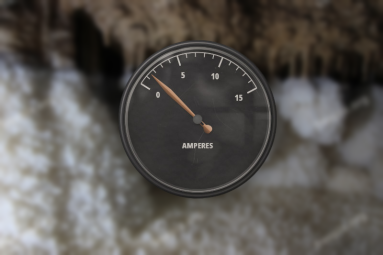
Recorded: value=1.5 unit=A
